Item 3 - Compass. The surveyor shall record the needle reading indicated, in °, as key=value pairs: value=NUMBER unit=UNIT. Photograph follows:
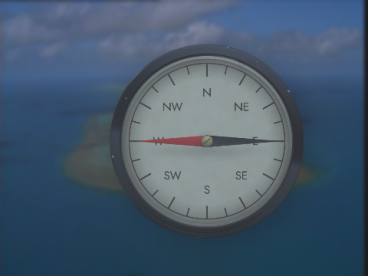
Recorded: value=270 unit=°
